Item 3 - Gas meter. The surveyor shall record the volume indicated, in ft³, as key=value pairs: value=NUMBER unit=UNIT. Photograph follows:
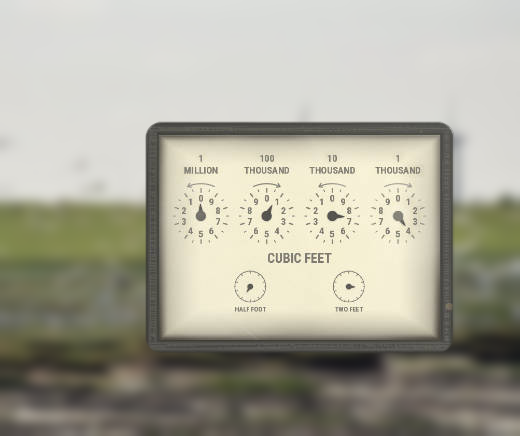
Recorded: value=7400 unit=ft³
